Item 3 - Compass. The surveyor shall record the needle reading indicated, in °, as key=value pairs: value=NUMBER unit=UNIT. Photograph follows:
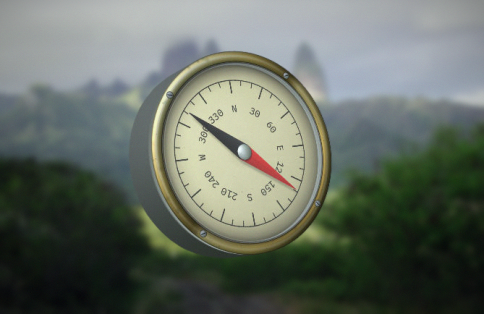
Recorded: value=130 unit=°
